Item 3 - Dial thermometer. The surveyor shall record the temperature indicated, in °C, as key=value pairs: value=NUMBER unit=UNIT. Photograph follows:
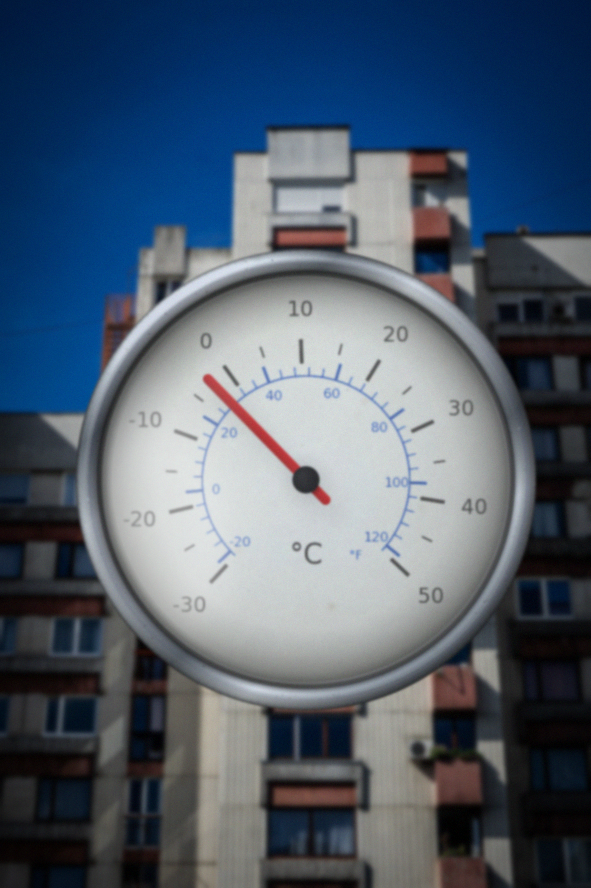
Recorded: value=-2.5 unit=°C
